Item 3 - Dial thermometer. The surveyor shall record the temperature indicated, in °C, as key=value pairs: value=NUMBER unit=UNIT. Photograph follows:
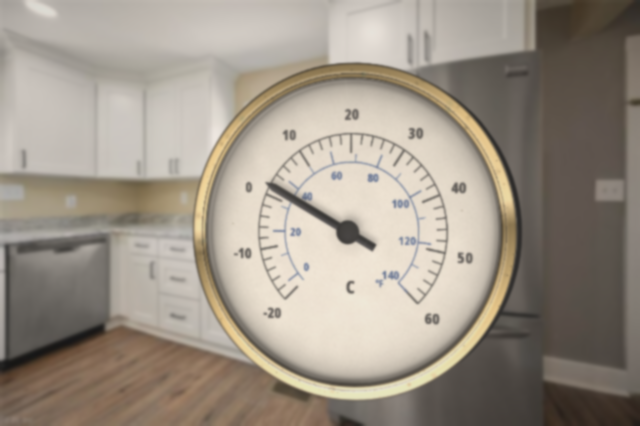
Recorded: value=2 unit=°C
